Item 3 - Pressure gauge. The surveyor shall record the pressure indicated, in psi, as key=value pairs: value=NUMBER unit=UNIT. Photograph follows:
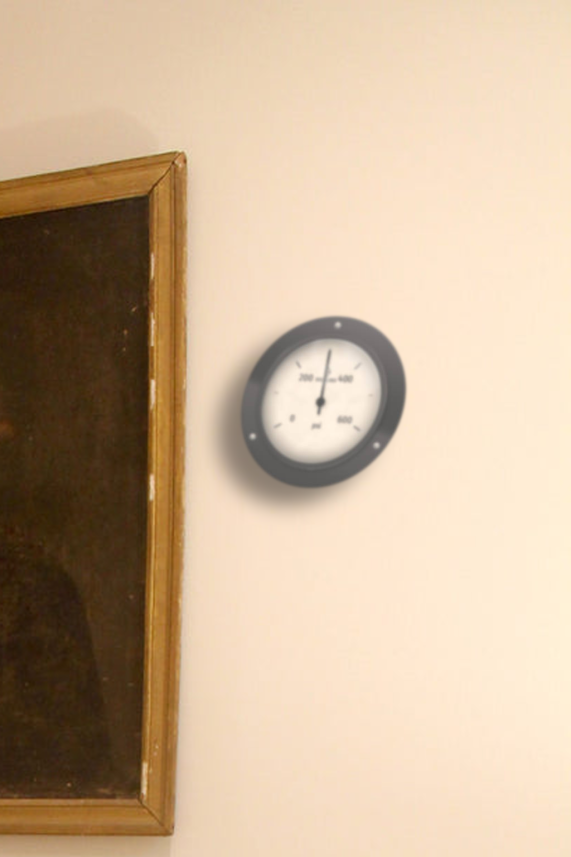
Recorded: value=300 unit=psi
